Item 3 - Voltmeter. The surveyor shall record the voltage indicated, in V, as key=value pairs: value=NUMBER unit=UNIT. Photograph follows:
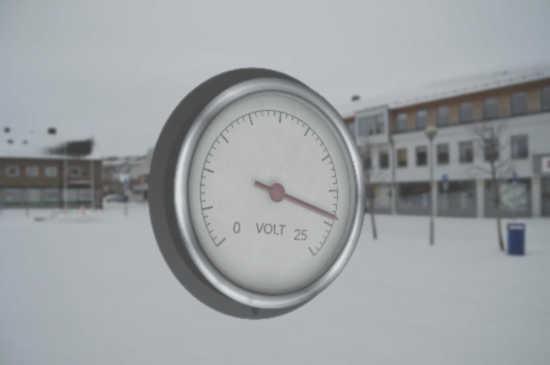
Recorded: value=22 unit=V
